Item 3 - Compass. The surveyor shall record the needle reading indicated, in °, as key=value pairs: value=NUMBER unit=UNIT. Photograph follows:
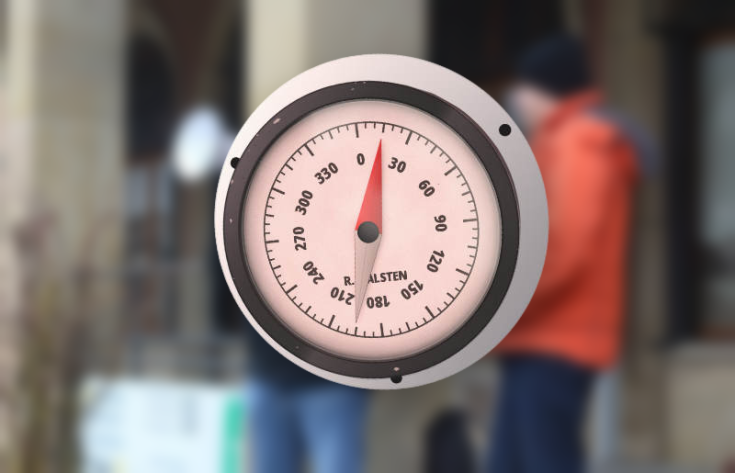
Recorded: value=15 unit=°
